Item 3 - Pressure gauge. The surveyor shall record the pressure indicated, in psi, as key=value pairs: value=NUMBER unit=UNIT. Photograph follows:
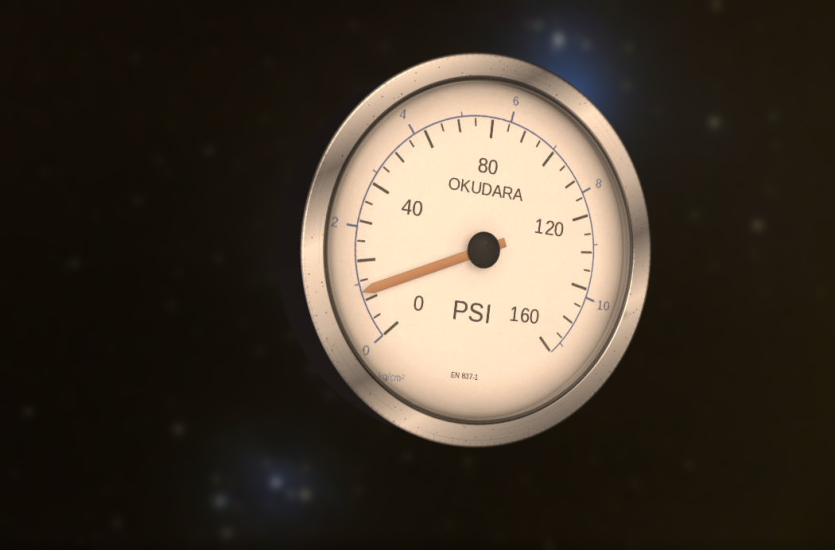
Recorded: value=12.5 unit=psi
